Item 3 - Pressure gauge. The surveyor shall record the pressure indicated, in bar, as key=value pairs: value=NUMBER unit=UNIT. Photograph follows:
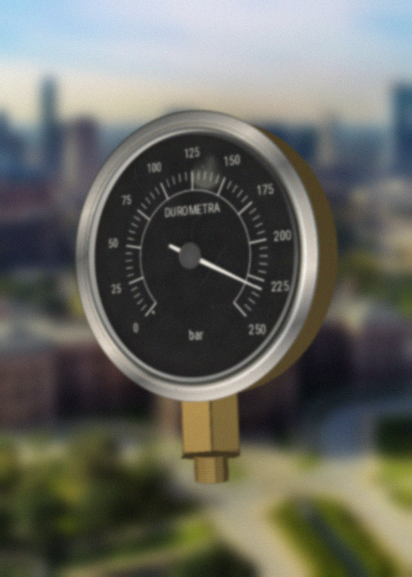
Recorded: value=230 unit=bar
